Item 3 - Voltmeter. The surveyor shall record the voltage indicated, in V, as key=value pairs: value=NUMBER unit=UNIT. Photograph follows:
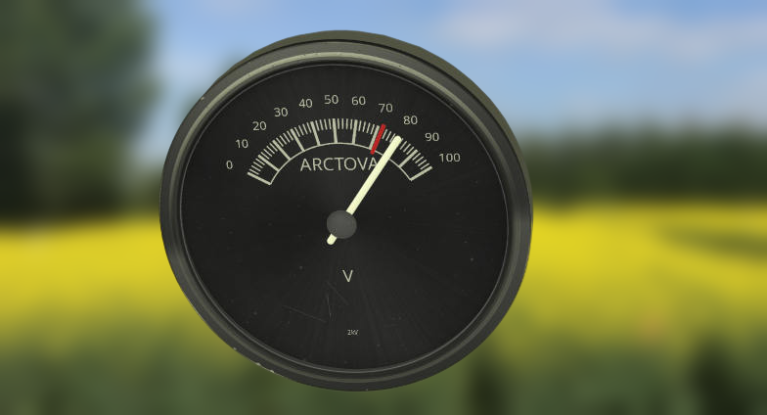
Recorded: value=80 unit=V
